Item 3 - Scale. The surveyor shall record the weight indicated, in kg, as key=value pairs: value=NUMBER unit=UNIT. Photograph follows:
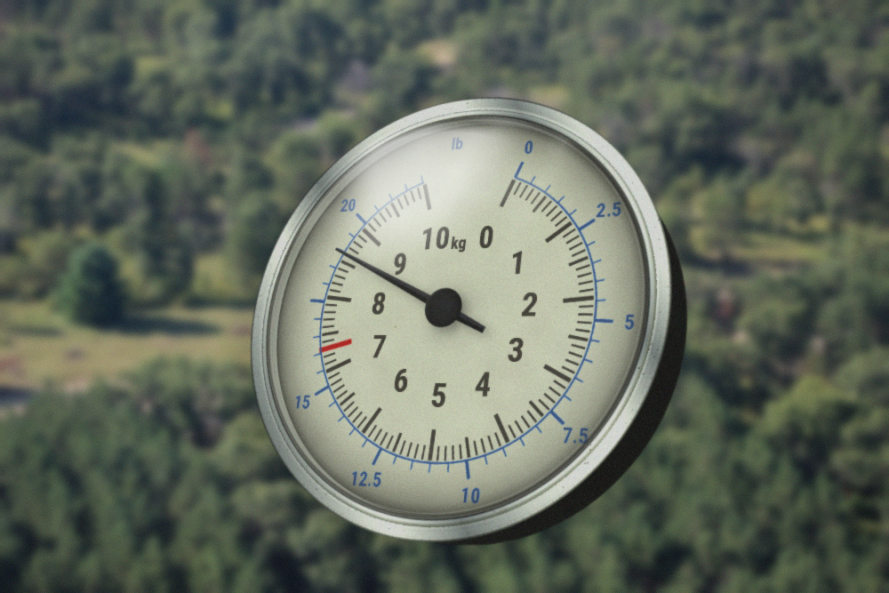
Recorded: value=8.6 unit=kg
